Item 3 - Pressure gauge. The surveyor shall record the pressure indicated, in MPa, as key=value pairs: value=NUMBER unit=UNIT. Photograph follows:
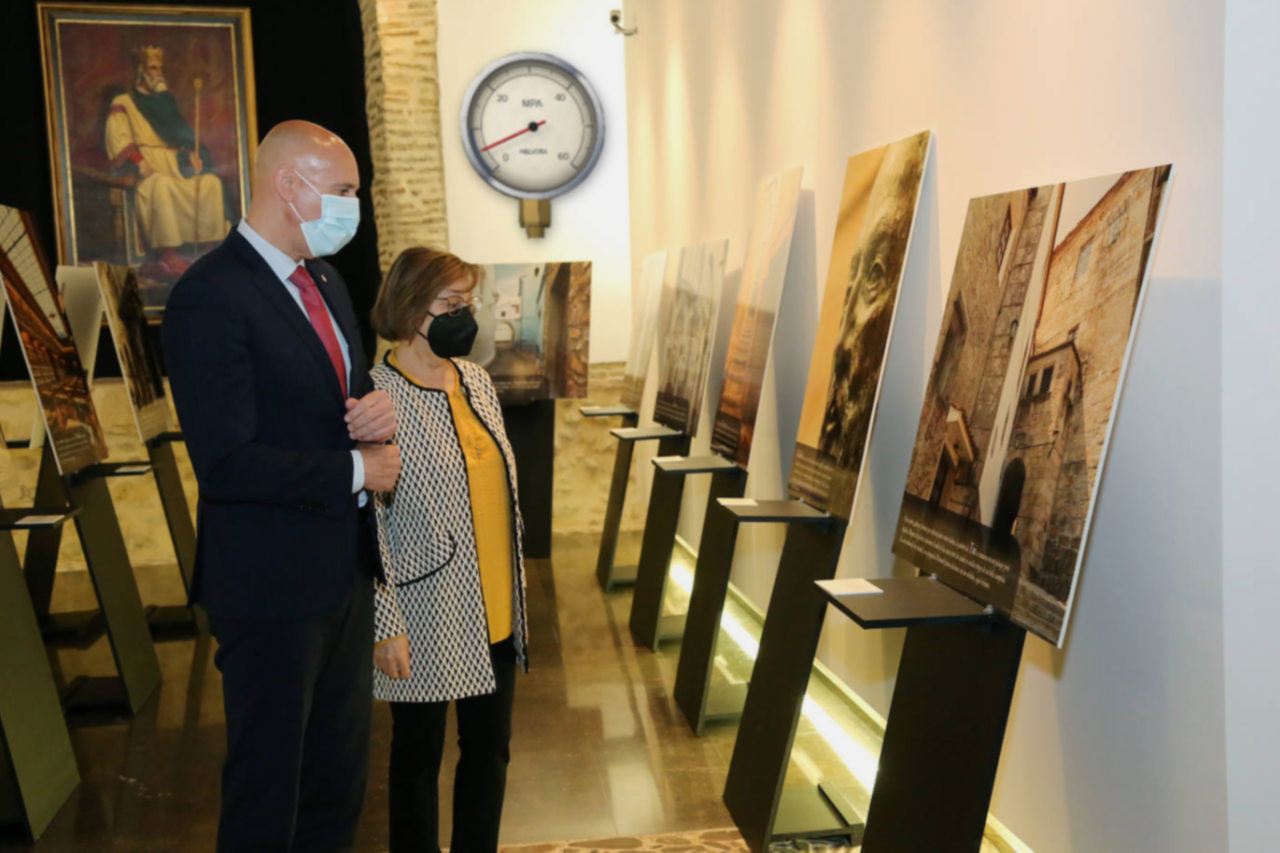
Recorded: value=5 unit=MPa
